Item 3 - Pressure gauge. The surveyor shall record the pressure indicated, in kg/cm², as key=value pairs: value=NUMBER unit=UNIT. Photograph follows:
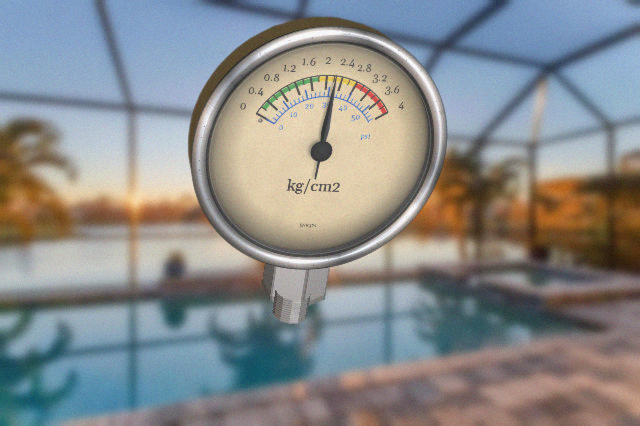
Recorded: value=2.2 unit=kg/cm²
